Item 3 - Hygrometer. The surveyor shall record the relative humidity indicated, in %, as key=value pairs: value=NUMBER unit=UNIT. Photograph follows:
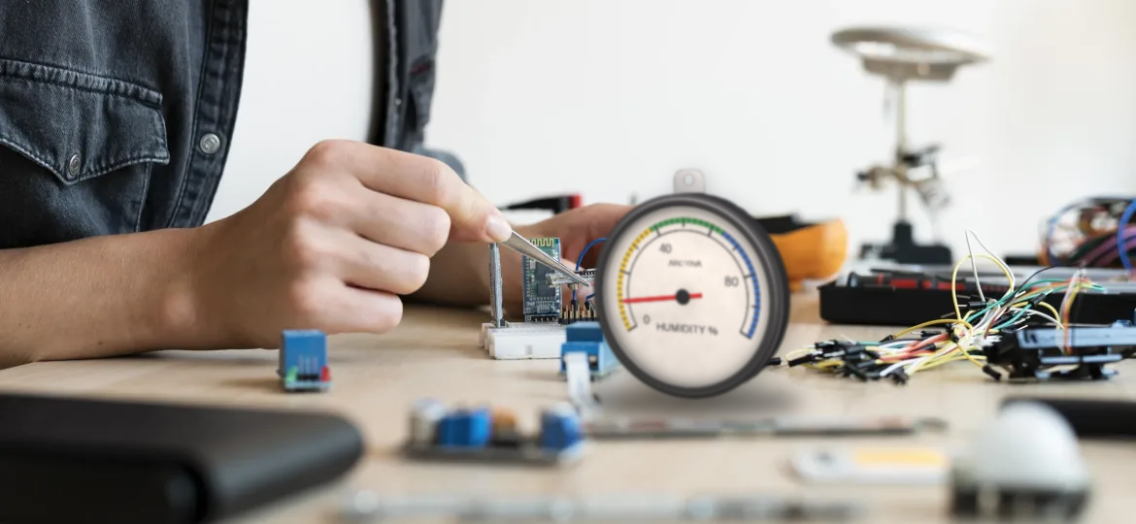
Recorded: value=10 unit=%
